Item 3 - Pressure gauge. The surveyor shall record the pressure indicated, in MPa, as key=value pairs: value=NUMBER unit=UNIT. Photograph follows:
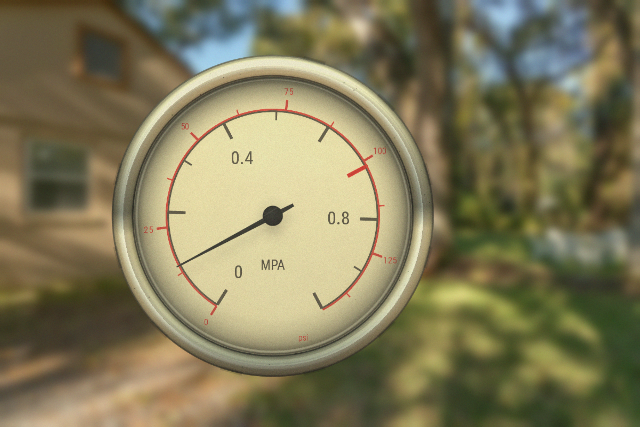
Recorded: value=0.1 unit=MPa
